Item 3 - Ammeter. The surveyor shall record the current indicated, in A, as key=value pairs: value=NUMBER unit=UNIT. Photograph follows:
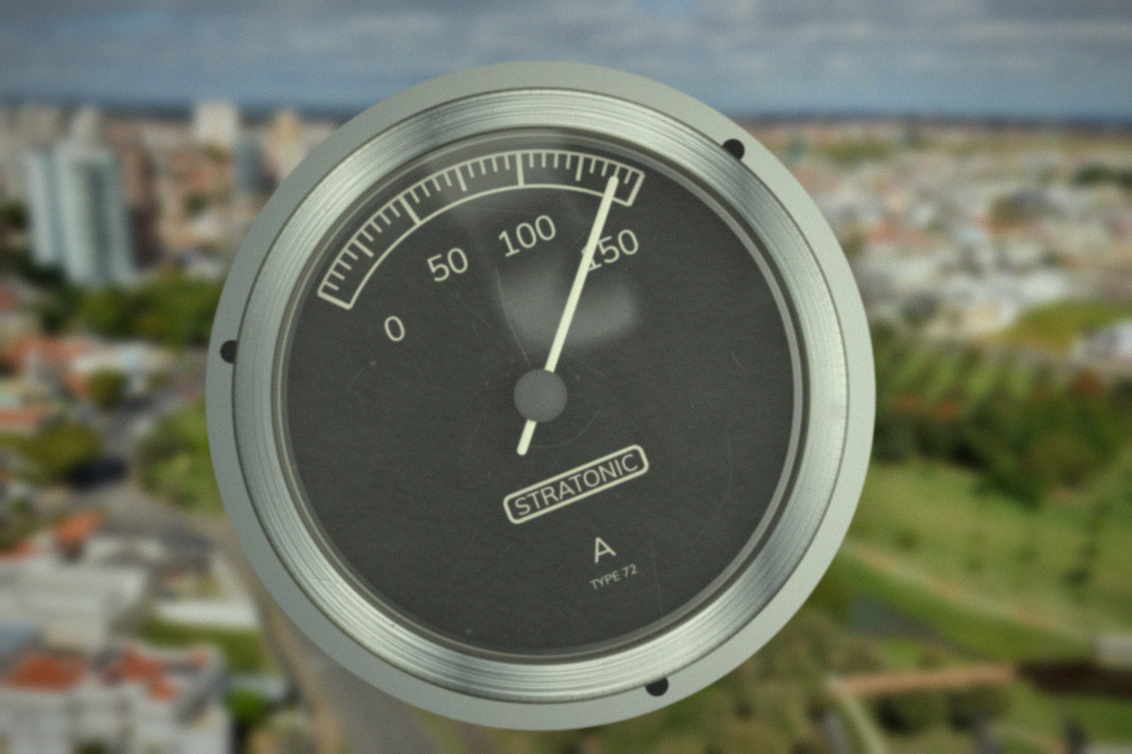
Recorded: value=140 unit=A
